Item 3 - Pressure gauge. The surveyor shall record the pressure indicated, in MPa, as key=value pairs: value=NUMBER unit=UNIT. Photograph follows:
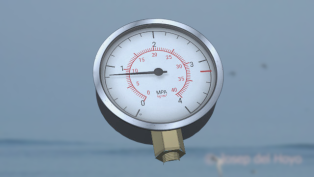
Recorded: value=0.8 unit=MPa
